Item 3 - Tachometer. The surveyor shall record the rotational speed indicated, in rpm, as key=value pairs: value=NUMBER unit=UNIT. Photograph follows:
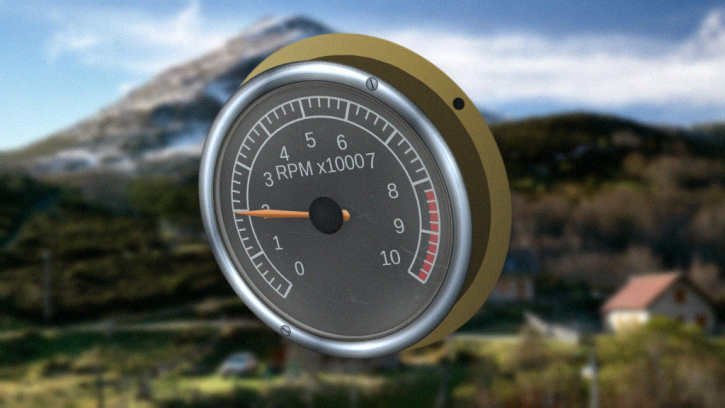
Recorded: value=2000 unit=rpm
